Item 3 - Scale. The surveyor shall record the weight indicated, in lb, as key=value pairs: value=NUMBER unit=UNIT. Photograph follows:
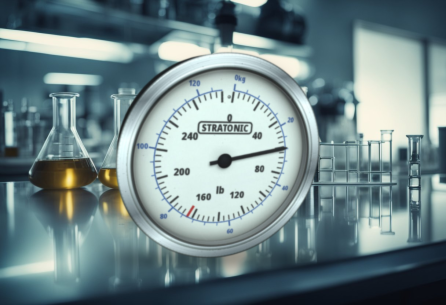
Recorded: value=60 unit=lb
